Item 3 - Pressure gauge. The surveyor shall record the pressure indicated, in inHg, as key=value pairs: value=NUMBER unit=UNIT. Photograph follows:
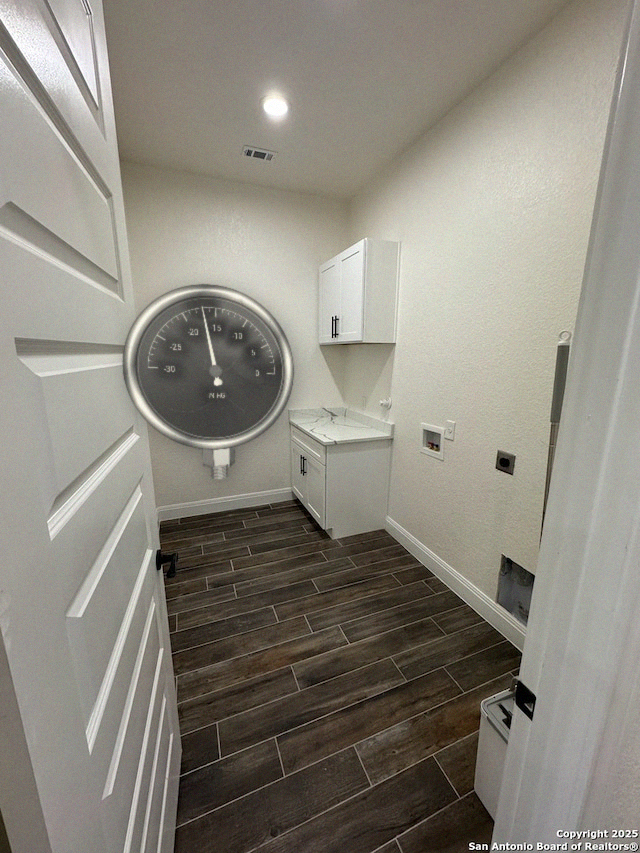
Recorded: value=-17 unit=inHg
